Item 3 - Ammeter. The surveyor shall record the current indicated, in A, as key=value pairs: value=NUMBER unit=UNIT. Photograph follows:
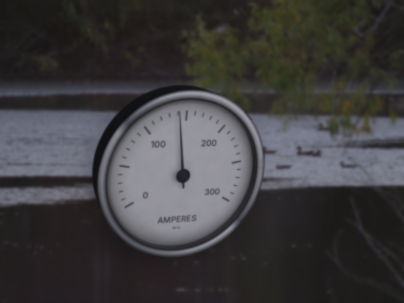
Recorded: value=140 unit=A
